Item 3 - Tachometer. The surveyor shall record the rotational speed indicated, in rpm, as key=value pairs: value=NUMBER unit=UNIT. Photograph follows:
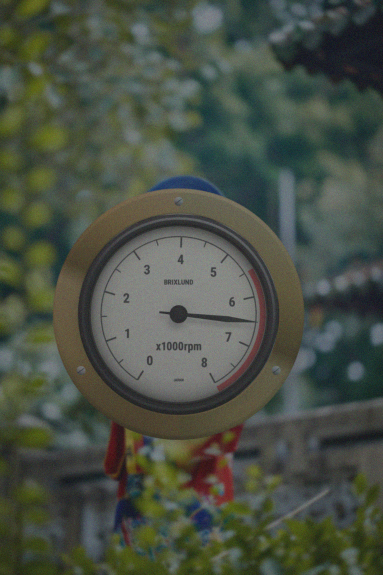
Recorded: value=6500 unit=rpm
